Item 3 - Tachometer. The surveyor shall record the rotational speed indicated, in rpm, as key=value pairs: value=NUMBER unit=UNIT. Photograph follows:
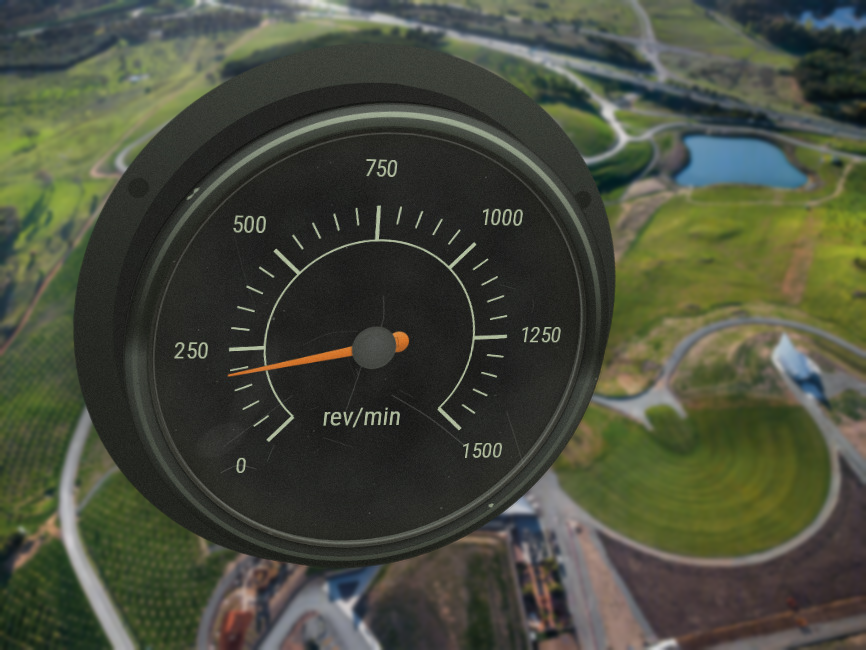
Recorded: value=200 unit=rpm
